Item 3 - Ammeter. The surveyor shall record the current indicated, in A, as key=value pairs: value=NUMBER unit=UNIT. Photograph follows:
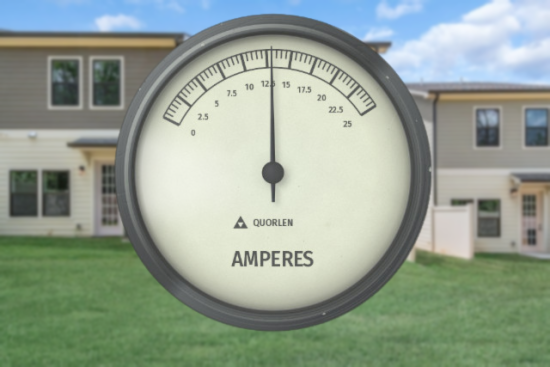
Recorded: value=13 unit=A
